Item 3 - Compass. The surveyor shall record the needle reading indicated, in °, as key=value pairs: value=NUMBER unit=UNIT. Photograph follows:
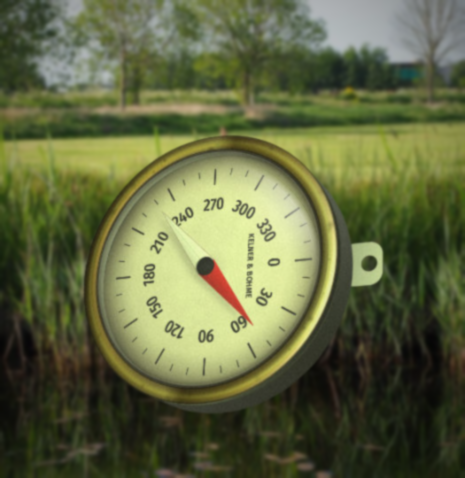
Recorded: value=50 unit=°
